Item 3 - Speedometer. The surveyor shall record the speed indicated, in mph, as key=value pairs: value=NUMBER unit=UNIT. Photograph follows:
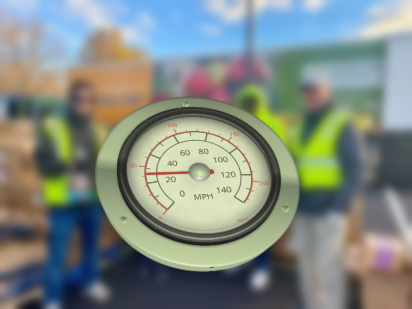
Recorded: value=25 unit=mph
